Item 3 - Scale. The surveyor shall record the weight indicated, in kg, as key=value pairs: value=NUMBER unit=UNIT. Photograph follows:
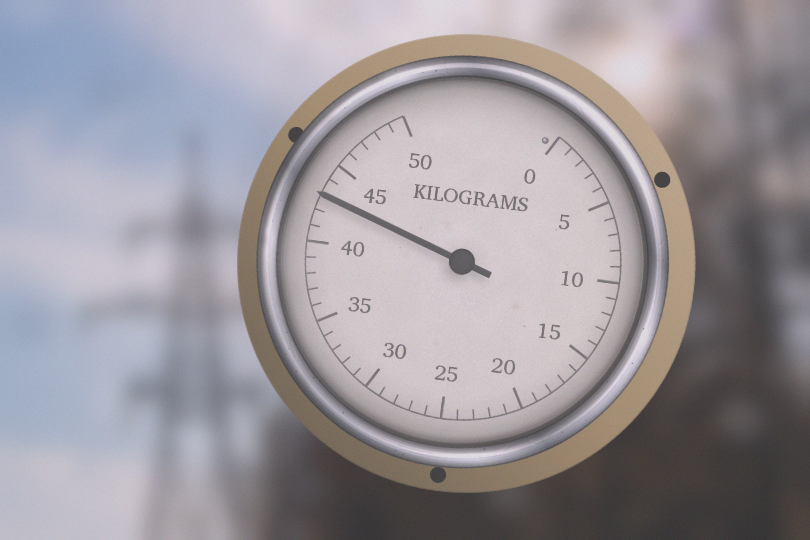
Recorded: value=43 unit=kg
